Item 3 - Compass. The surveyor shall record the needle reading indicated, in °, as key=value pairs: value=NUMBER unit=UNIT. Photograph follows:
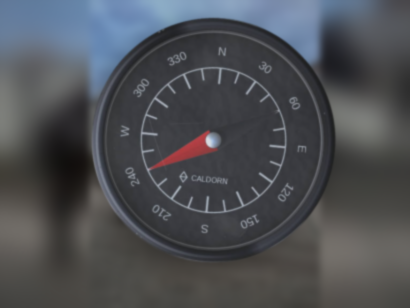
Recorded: value=240 unit=°
